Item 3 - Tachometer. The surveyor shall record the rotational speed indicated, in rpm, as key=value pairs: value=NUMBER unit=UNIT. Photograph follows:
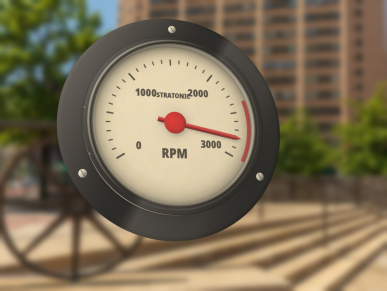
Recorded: value=2800 unit=rpm
